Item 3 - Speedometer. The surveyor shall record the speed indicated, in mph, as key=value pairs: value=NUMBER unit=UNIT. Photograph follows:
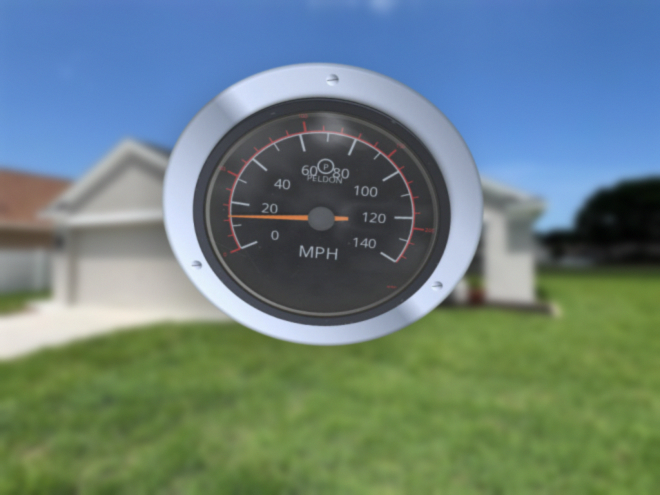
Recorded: value=15 unit=mph
